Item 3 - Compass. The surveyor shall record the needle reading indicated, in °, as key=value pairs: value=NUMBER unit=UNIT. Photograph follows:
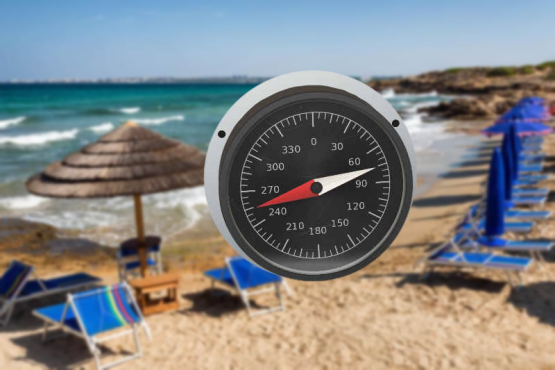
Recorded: value=255 unit=°
